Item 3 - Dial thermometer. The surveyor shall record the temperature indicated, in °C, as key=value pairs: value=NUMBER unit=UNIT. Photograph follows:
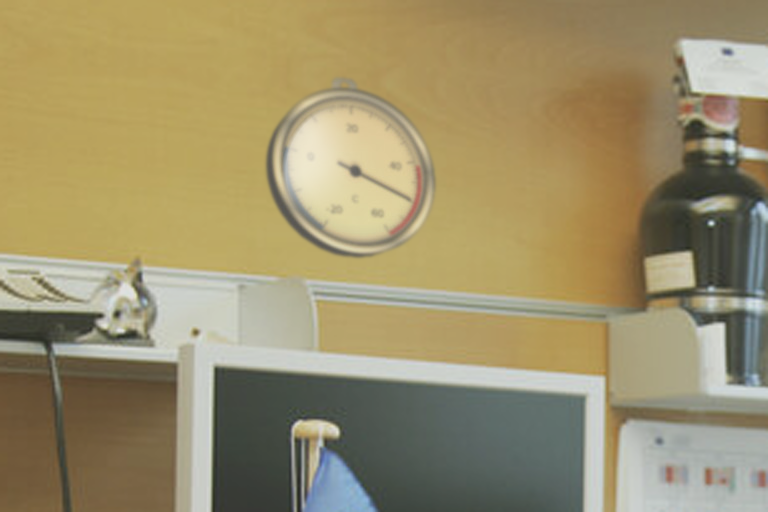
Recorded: value=50 unit=°C
